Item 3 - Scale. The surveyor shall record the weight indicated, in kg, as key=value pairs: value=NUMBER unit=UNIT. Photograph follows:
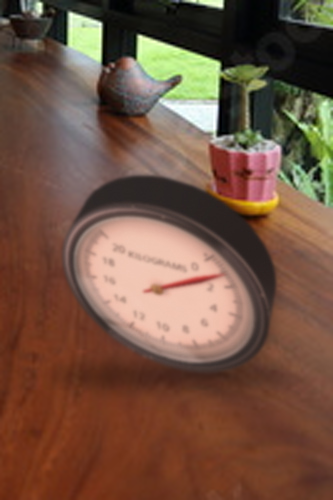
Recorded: value=1 unit=kg
